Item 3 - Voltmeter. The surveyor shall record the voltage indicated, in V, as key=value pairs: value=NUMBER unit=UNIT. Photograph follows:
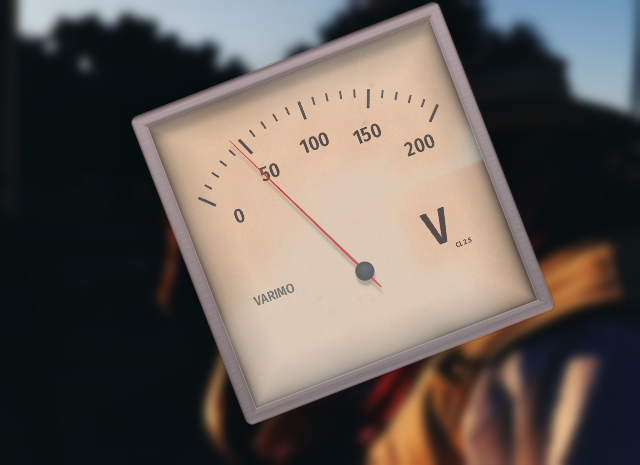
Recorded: value=45 unit=V
